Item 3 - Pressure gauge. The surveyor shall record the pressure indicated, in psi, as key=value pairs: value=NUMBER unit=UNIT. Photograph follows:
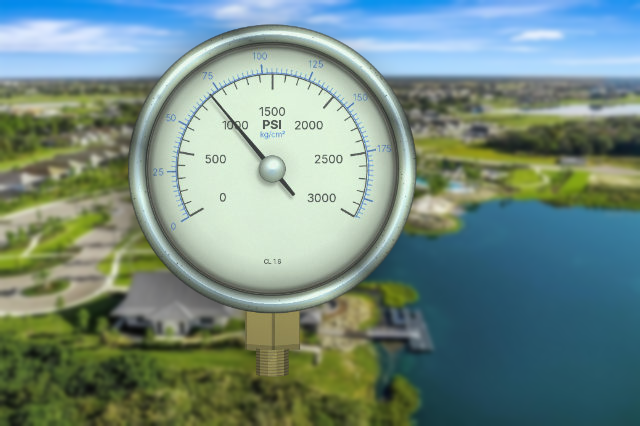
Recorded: value=1000 unit=psi
